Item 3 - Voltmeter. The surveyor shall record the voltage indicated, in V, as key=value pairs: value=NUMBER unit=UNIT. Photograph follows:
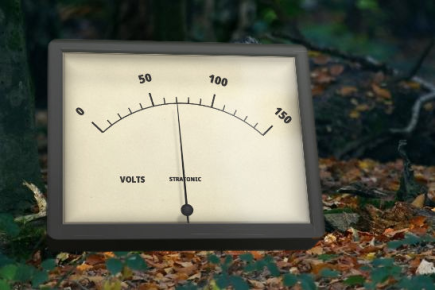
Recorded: value=70 unit=V
